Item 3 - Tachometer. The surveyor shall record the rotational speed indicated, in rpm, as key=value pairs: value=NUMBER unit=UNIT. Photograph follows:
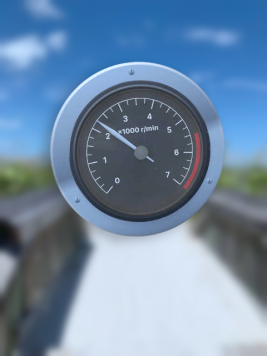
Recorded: value=2250 unit=rpm
